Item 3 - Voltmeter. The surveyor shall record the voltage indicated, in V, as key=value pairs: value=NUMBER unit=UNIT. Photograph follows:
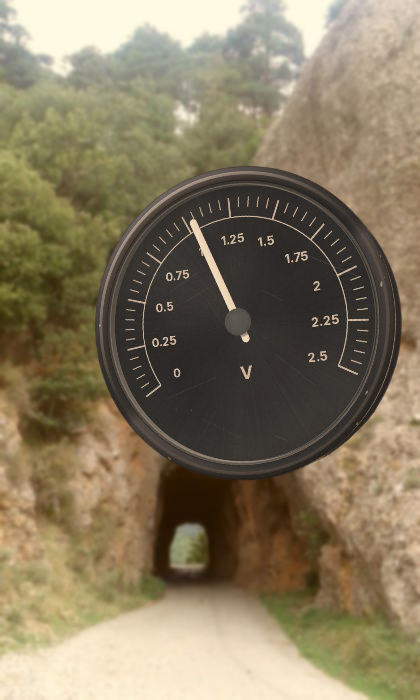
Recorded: value=1.05 unit=V
